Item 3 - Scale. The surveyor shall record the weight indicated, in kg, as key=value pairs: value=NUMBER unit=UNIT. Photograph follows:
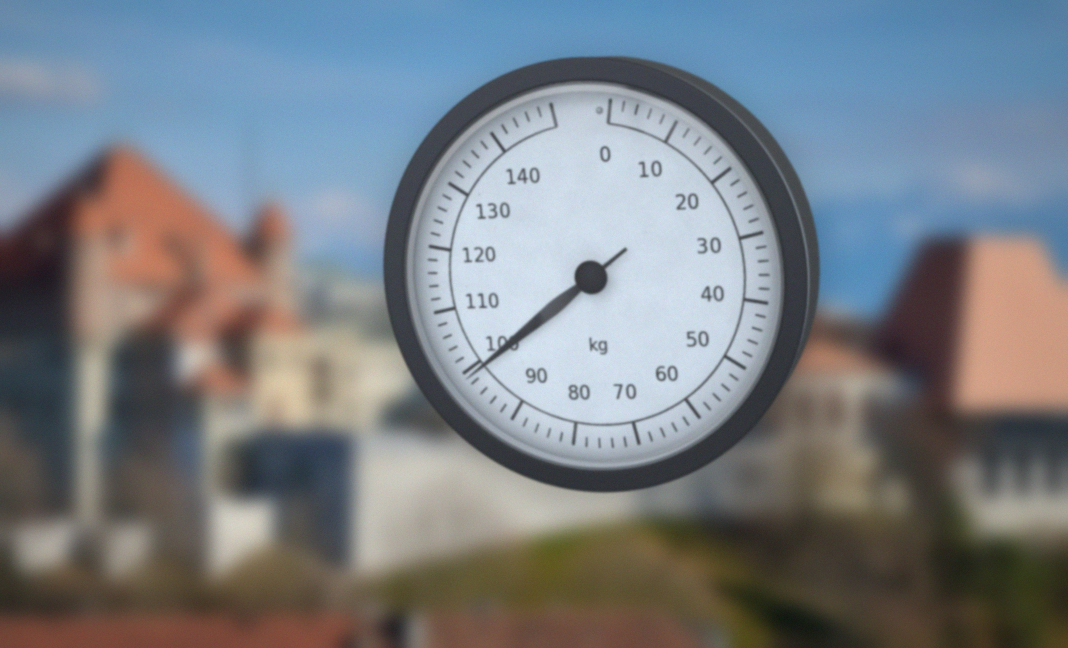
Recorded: value=99 unit=kg
